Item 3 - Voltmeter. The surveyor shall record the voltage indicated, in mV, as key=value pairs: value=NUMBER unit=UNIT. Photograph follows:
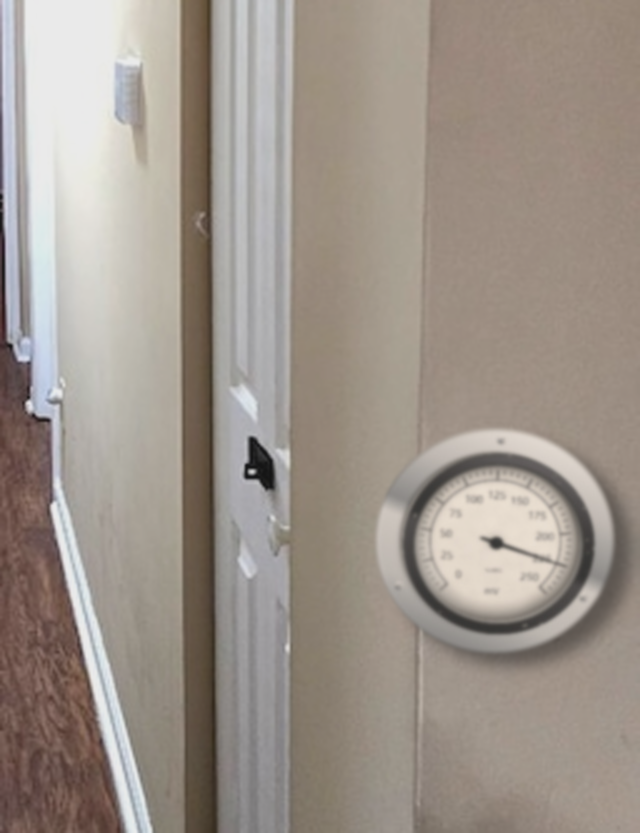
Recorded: value=225 unit=mV
